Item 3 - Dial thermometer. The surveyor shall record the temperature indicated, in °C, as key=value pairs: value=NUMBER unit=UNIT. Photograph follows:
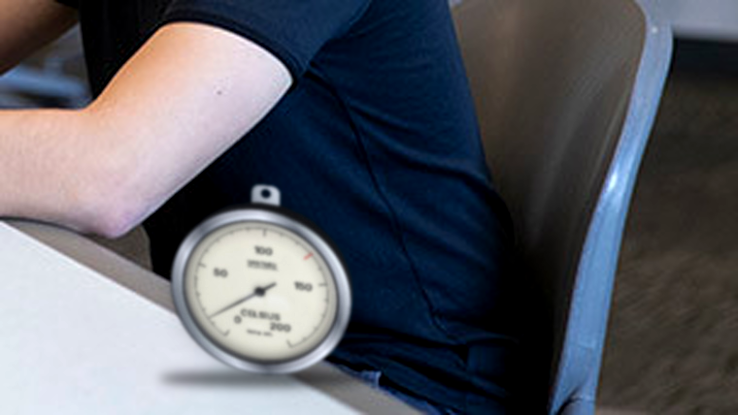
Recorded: value=15 unit=°C
